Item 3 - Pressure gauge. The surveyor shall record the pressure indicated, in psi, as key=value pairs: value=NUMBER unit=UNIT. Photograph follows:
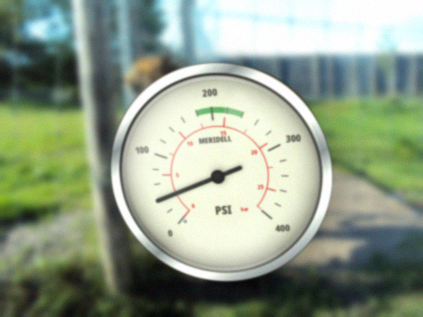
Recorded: value=40 unit=psi
